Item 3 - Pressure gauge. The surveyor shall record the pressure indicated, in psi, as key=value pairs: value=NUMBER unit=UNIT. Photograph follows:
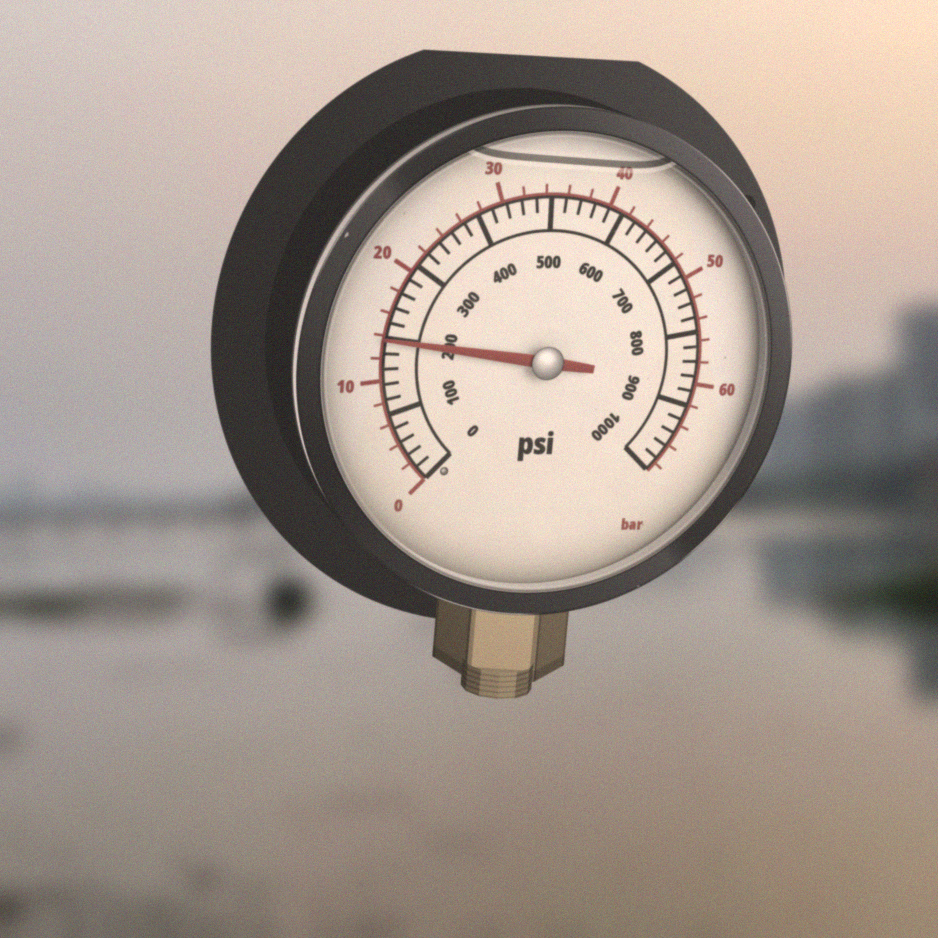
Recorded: value=200 unit=psi
